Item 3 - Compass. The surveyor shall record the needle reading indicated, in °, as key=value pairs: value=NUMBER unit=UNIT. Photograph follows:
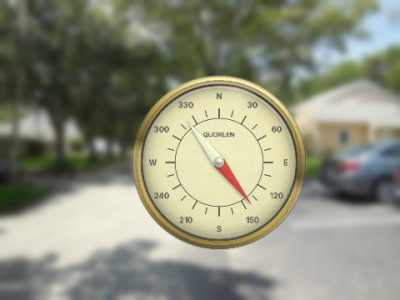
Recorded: value=142.5 unit=°
